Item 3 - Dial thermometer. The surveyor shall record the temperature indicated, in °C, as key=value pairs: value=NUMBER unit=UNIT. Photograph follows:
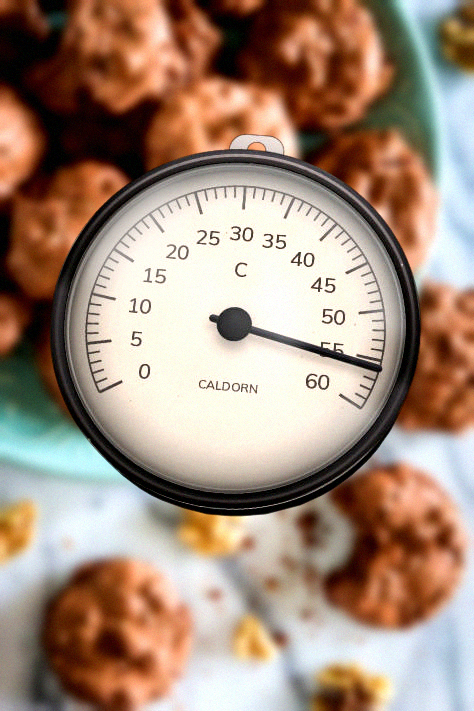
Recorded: value=56 unit=°C
